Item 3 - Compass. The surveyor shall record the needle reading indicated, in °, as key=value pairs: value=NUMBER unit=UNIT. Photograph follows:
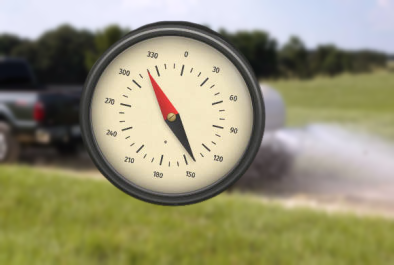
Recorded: value=320 unit=°
